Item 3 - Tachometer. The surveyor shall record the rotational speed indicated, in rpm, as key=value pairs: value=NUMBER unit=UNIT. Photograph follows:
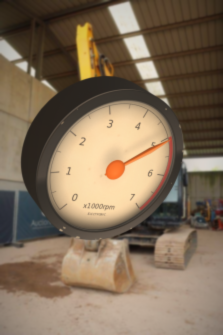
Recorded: value=5000 unit=rpm
